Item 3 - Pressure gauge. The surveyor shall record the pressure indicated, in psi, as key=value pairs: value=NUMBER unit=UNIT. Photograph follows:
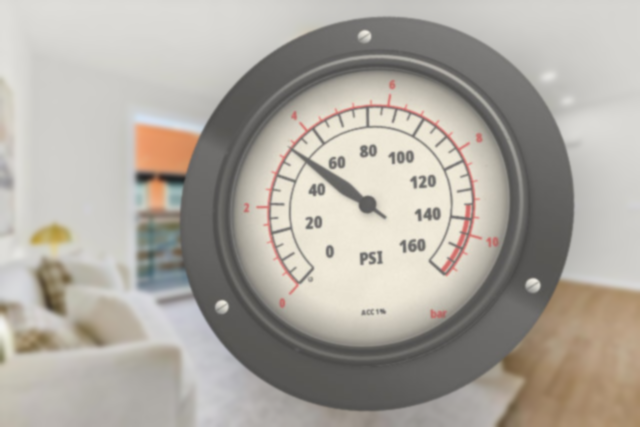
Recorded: value=50 unit=psi
